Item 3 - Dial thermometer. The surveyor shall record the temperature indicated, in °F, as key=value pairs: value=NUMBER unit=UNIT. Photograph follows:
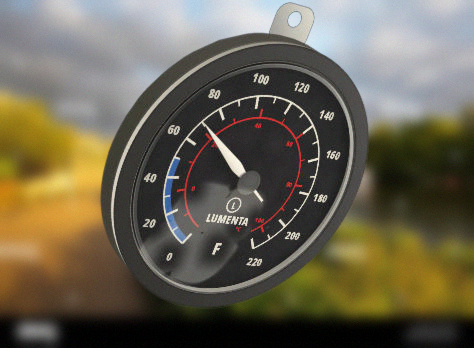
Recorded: value=70 unit=°F
